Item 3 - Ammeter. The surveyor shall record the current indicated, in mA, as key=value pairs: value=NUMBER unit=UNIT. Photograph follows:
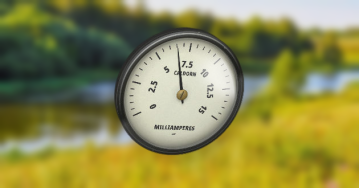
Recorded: value=6.5 unit=mA
